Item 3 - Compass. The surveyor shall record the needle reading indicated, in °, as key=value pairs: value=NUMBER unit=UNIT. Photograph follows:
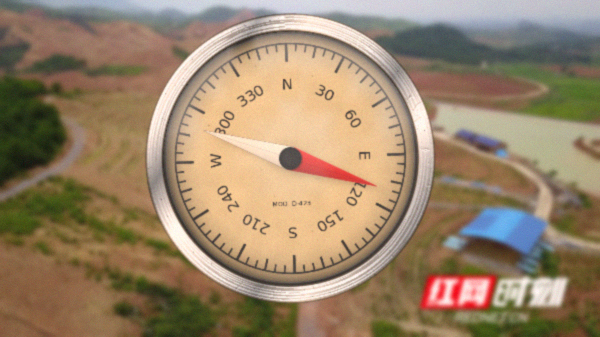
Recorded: value=110 unit=°
